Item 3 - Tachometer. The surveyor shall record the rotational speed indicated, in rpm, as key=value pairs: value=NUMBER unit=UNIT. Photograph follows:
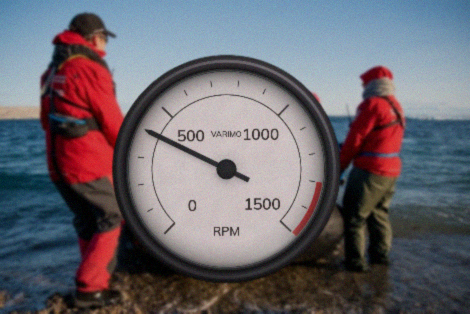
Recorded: value=400 unit=rpm
